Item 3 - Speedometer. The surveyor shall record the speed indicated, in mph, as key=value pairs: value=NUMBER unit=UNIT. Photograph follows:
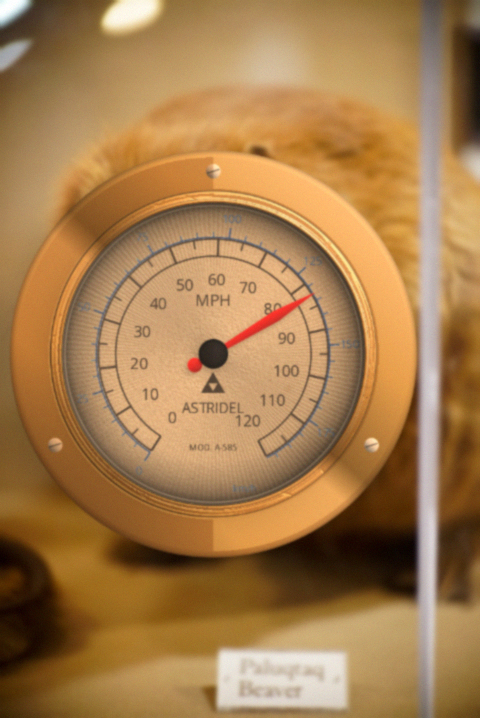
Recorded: value=82.5 unit=mph
